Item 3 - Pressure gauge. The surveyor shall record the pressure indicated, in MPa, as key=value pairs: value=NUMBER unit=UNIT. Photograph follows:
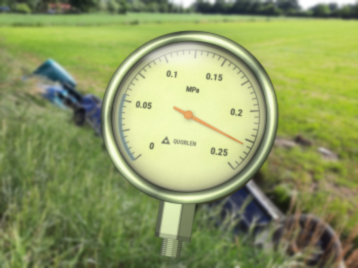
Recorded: value=0.23 unit=MPa
